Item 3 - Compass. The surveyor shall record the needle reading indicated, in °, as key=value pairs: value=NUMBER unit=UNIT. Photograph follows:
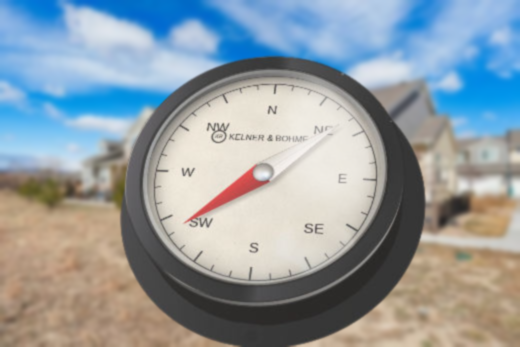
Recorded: value=230 unit=°
